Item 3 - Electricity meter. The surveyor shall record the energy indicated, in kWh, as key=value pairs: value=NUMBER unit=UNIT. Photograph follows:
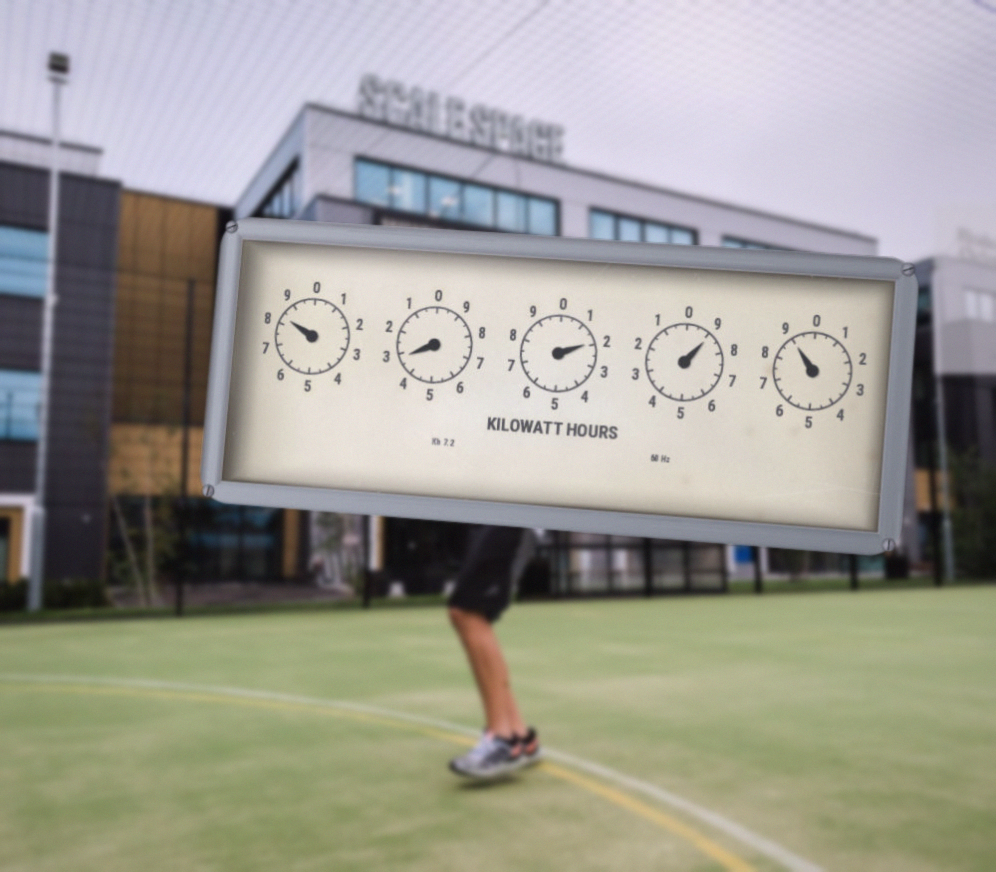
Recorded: value=83189 unit=kWh
